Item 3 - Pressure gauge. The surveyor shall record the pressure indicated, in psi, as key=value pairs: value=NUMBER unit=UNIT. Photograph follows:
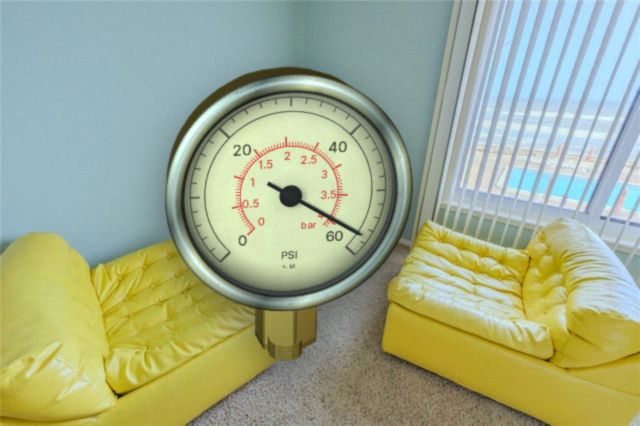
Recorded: value=57 unit=psi
